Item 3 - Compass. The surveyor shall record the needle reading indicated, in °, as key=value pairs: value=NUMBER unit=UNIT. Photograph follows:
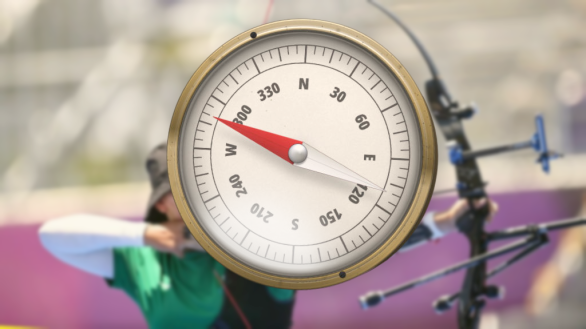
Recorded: value=290 unit=°
